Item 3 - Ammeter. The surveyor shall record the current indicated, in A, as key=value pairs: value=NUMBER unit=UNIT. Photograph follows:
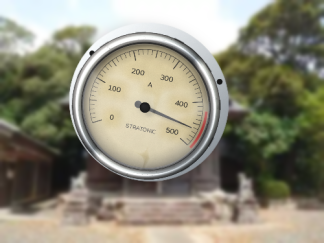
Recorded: value=460 unit=A
